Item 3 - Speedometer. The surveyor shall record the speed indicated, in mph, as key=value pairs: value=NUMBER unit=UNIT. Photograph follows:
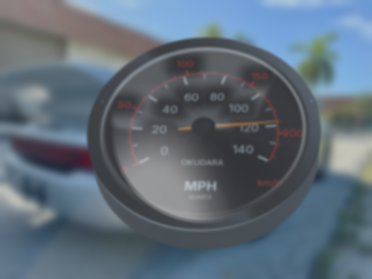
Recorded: value=120 unit=mph
